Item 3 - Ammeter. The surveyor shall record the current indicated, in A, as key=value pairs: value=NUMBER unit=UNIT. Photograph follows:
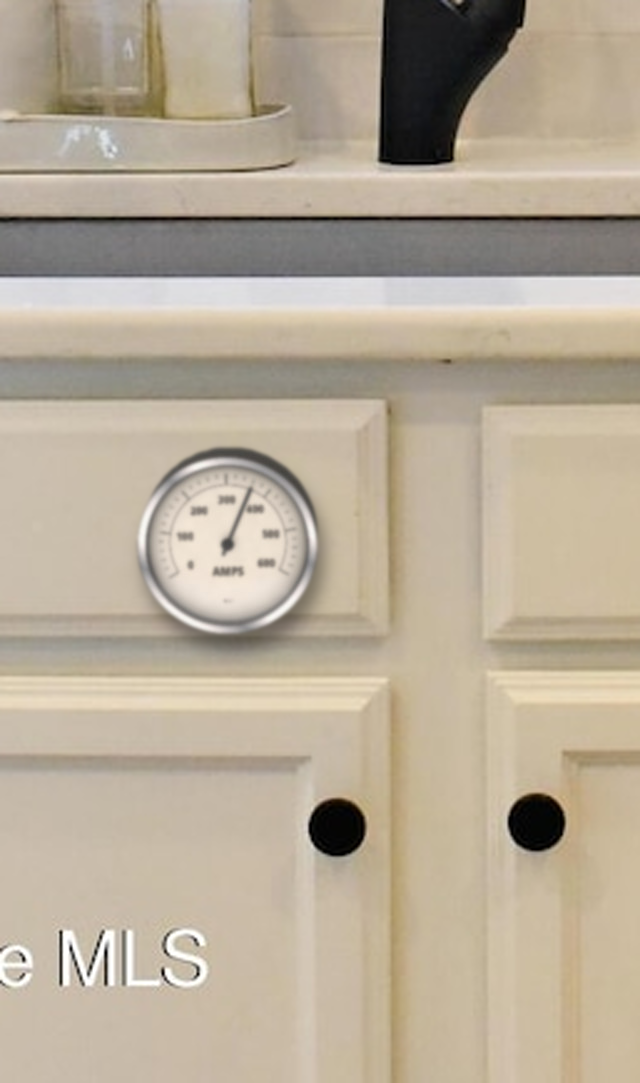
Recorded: value=360 unit=A
